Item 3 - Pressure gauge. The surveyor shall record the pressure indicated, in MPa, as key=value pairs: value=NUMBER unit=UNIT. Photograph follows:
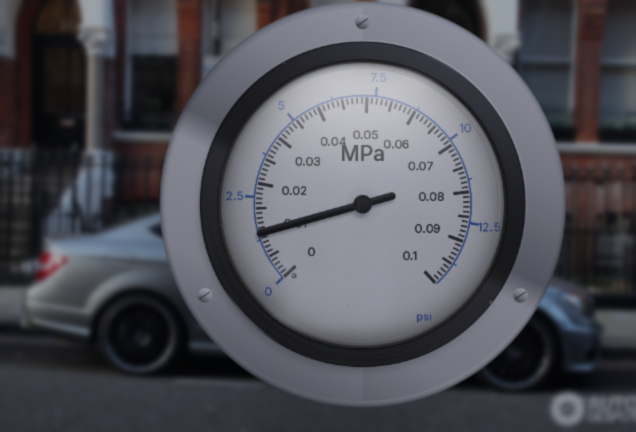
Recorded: value=0.01 unit=MPa
